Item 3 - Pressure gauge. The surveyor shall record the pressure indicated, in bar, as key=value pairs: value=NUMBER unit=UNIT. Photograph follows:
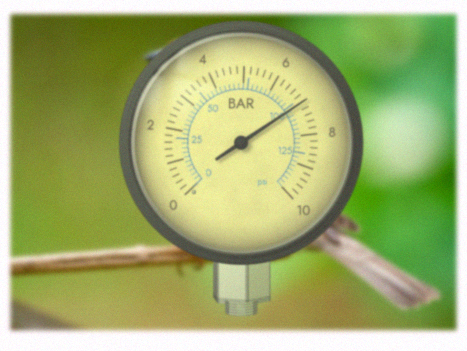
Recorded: value=7 unit=bar
